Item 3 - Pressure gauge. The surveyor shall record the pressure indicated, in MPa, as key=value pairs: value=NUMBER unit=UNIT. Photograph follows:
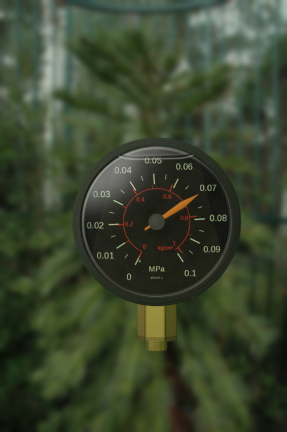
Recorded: value=0.07 unit=MPa
